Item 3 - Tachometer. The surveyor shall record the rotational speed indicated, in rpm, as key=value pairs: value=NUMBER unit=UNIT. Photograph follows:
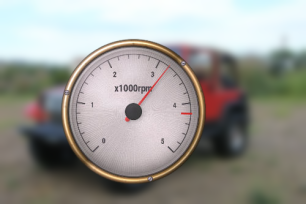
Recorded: value=3200 unit=rpm
